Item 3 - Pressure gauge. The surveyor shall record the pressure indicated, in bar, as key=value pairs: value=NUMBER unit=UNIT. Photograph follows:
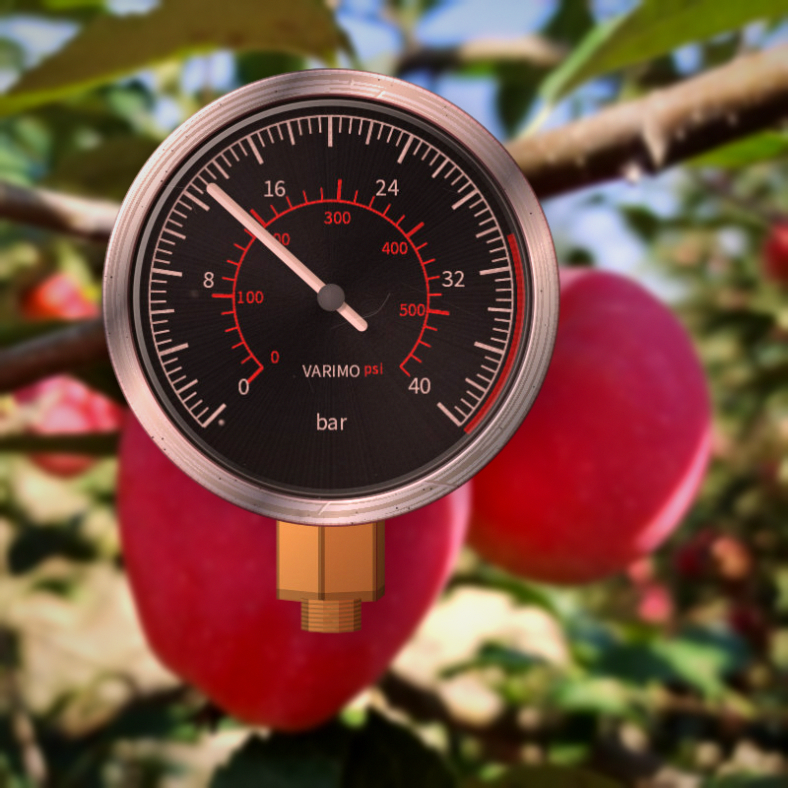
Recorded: value=13 unit=bar
